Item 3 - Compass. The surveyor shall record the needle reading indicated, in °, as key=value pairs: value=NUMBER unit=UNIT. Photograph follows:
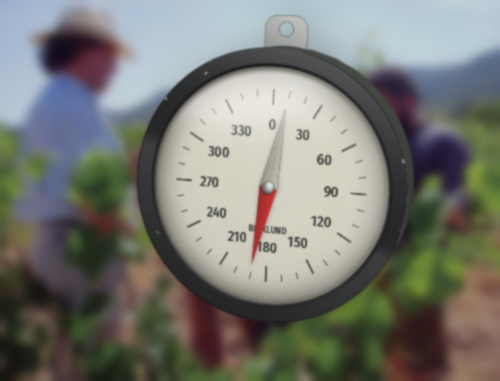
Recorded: value=190 unit=°
